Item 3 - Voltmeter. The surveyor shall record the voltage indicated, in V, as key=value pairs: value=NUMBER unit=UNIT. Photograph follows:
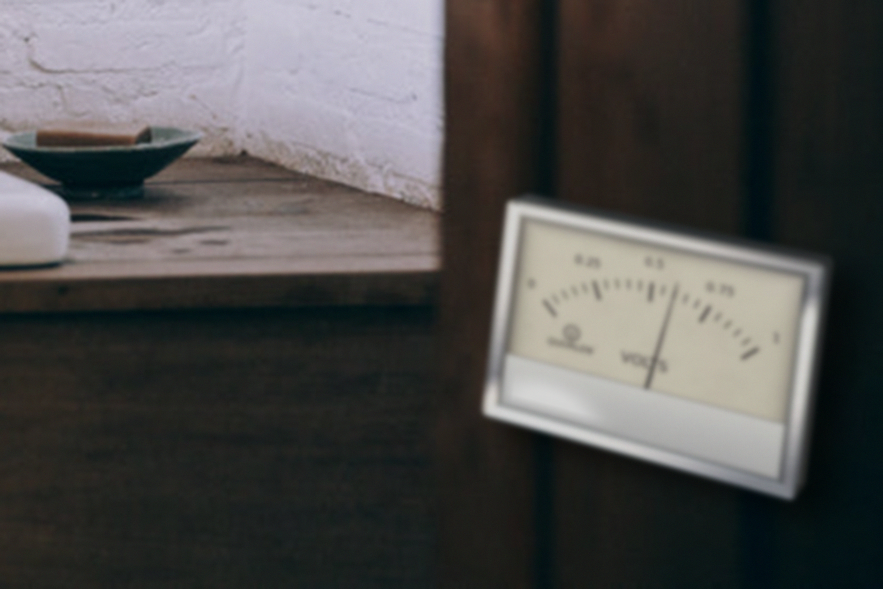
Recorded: value=0.6 unit=V
